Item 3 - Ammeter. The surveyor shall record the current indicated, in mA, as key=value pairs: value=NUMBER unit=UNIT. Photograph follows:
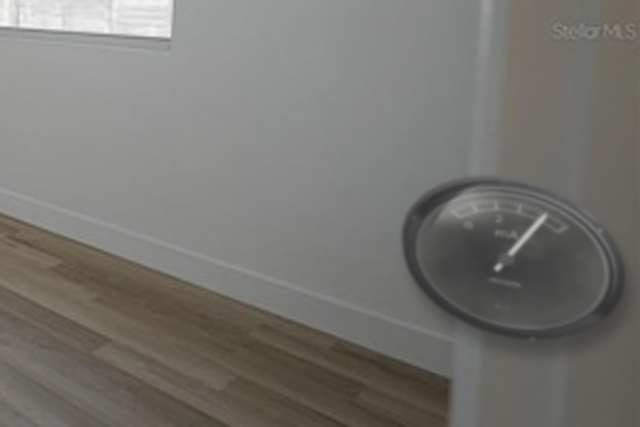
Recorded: value=4 unit=mA
